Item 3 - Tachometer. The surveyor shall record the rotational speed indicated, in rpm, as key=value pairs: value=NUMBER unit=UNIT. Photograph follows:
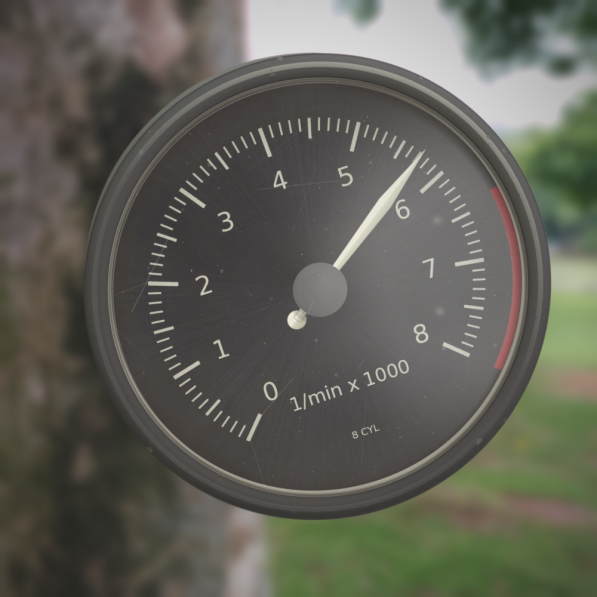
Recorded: value=5700 unit=rpm
